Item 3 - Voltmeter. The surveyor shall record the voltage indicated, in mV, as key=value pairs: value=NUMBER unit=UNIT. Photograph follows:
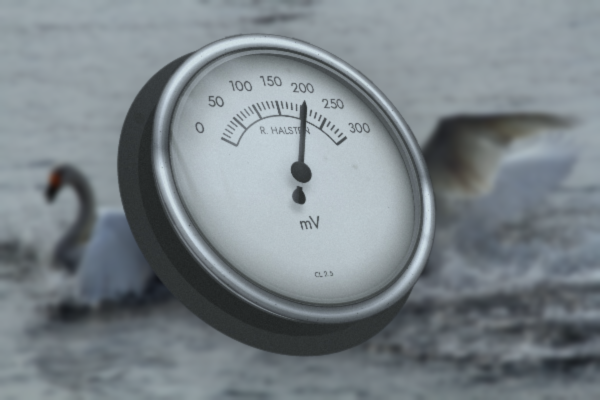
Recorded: value=200 unit=mV
